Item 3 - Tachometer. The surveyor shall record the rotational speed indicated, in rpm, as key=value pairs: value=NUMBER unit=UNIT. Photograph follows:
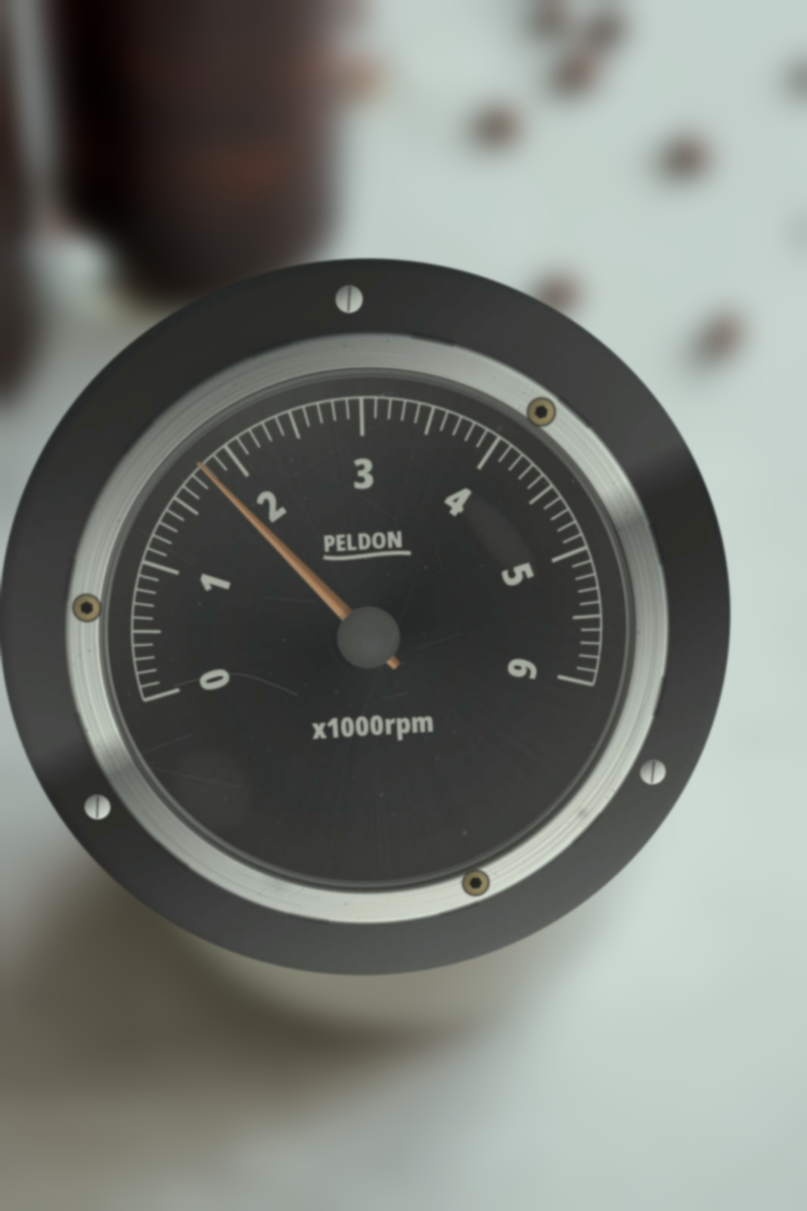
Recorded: value=1800 unit=rpm
